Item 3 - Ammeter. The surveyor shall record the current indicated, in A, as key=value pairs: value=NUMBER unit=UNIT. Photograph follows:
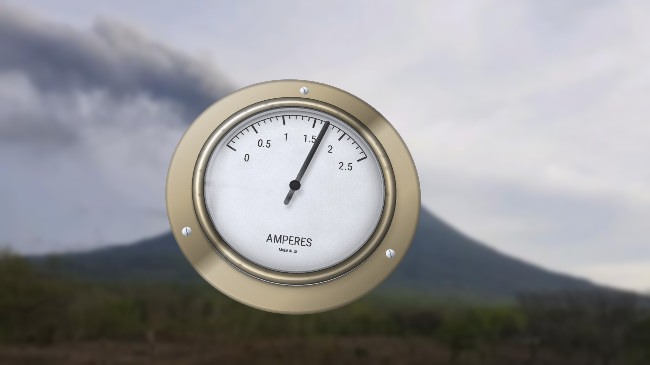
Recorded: value=1.7 unit=A
